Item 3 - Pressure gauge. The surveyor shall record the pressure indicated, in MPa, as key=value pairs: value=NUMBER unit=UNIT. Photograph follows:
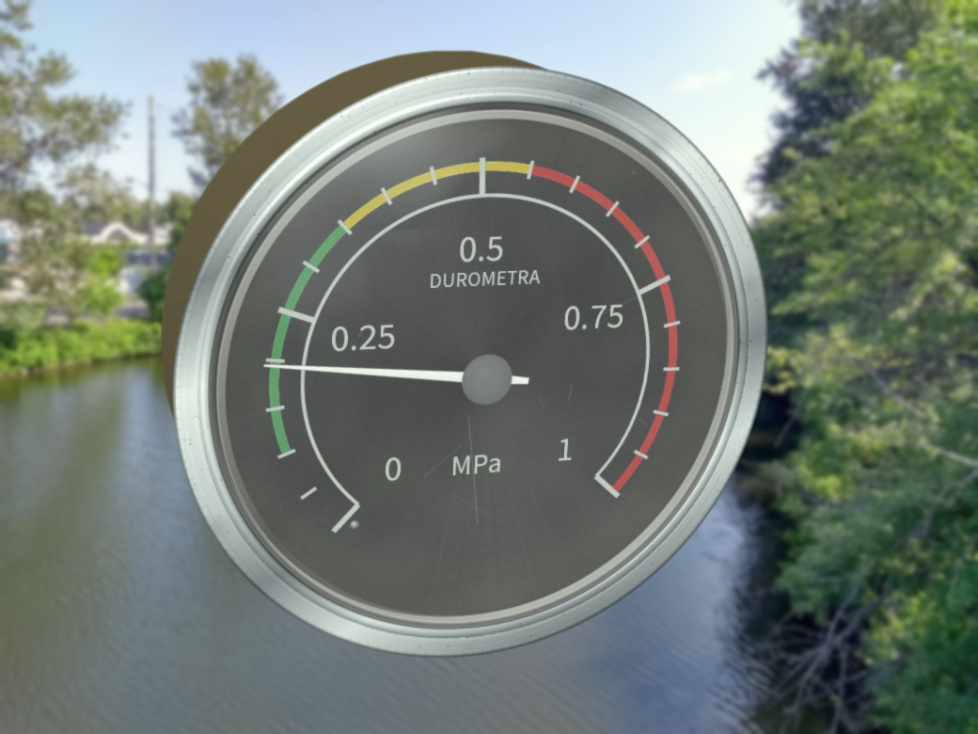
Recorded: value=0.2 unit=MPa
